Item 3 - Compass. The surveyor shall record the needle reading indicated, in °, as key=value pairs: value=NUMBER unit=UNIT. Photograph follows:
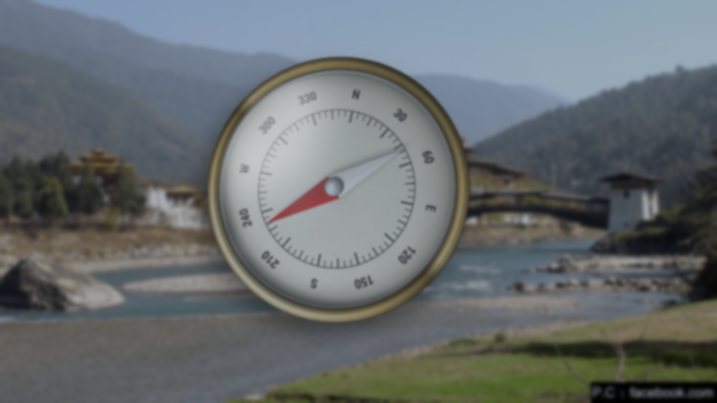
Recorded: value=230 unit=°
